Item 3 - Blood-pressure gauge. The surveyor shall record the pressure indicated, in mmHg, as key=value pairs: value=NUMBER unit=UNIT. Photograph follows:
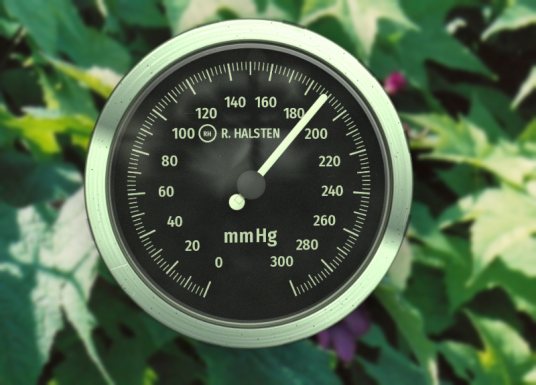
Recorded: value=188 unit=mmHg
